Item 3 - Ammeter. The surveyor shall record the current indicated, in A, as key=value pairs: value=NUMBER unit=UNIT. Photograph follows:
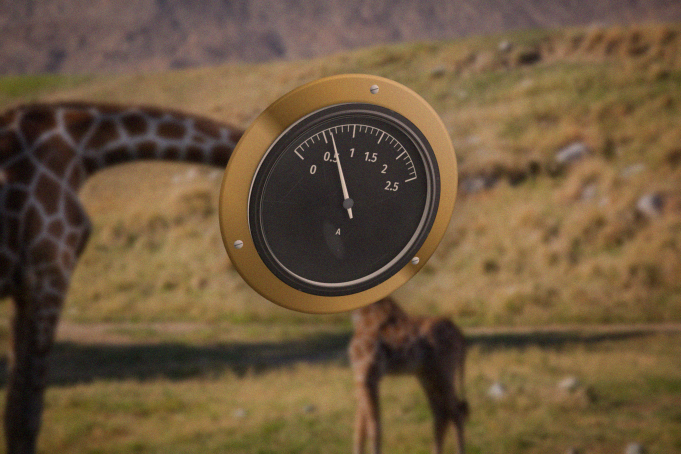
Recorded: value=0.6 unit=A
